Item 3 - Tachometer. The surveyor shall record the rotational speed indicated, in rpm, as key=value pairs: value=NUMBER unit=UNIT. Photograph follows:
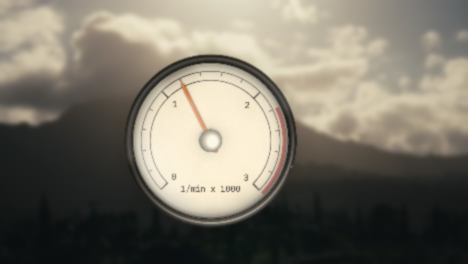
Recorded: value=1200 unit=rpm
